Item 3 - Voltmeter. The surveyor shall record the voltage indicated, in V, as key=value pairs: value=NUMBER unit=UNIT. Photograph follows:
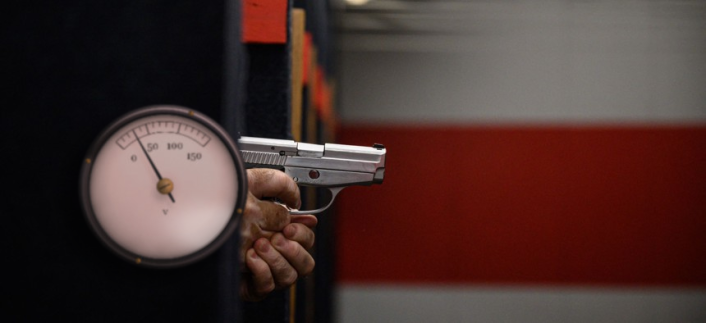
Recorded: value=30 unit=V
